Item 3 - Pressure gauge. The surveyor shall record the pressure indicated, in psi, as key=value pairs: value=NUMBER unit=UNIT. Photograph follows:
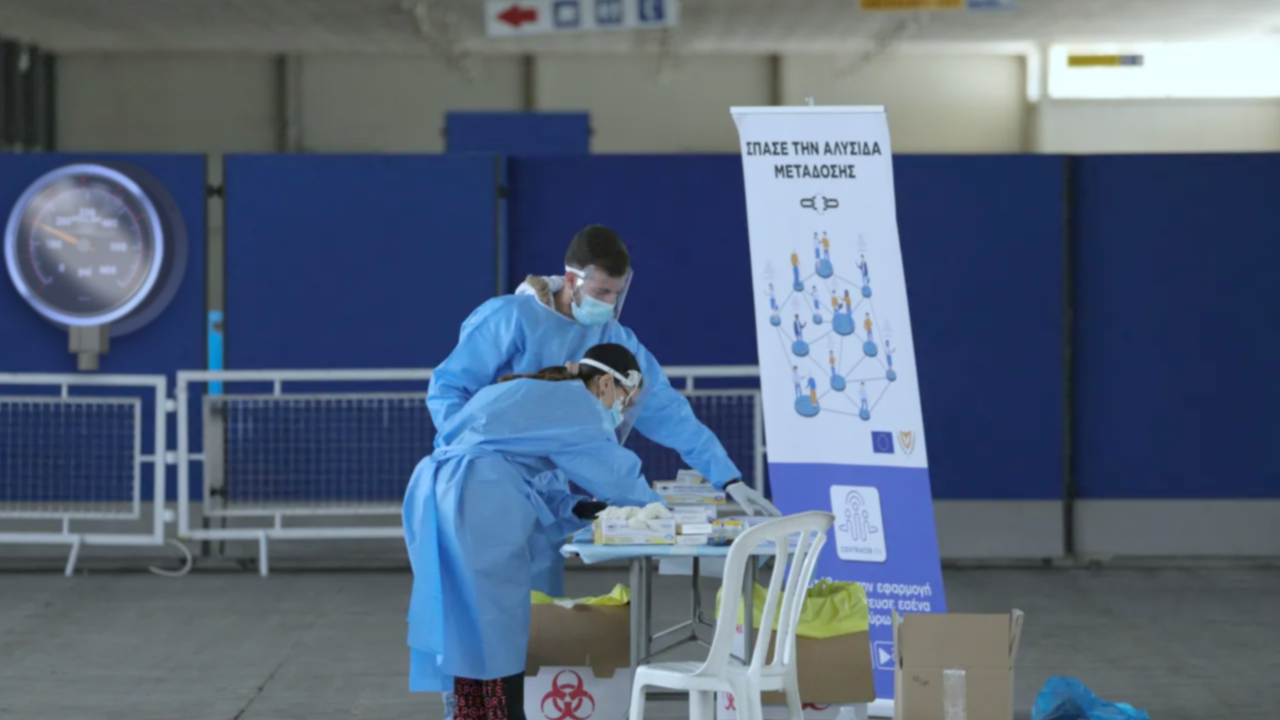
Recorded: value=150 unit=psi
